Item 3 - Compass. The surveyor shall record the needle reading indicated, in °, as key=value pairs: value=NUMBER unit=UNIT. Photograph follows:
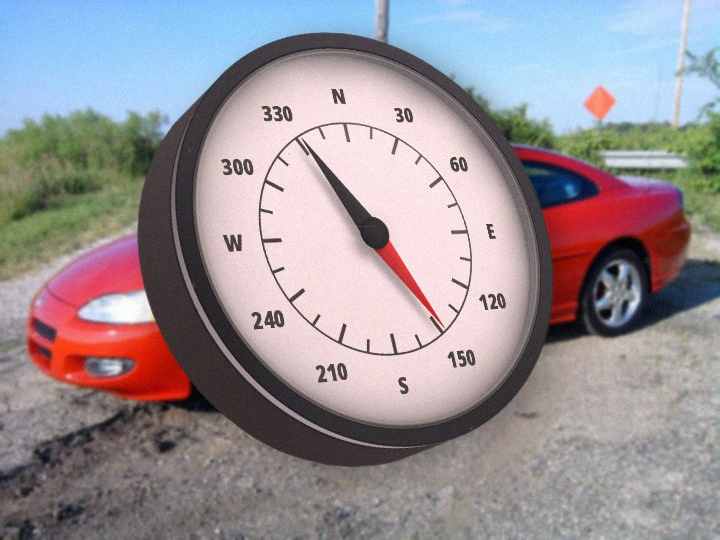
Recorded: value=150 unit=°
